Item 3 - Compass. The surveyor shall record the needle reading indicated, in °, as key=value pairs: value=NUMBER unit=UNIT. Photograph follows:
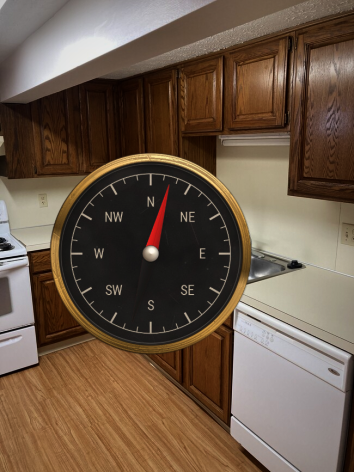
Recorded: value=15 unit=°
